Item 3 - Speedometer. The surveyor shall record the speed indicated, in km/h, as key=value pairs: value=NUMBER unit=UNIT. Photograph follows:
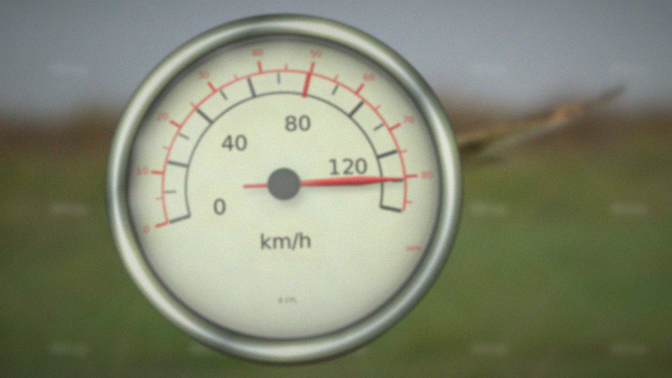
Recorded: value=130 unit=km/h
